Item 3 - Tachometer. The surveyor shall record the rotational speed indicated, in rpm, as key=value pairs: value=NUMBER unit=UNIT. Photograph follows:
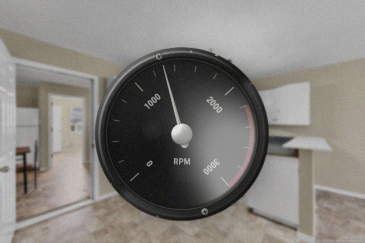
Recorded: value=1300 unit=rpm
